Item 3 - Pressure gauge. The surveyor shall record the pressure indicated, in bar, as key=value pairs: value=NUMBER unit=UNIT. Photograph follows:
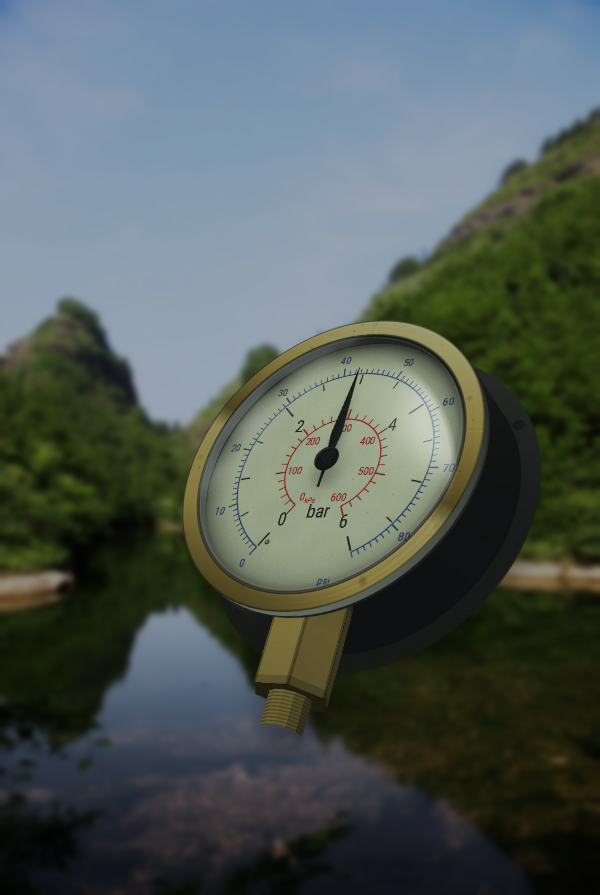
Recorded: value=3 unit=bar
